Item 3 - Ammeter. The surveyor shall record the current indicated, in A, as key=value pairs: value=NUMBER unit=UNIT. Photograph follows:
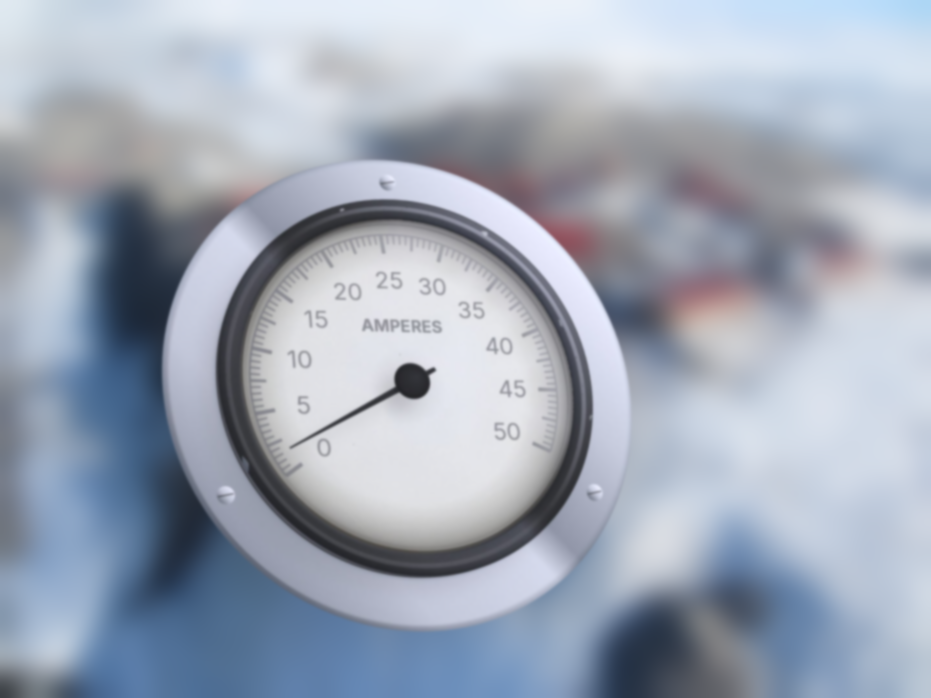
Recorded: value=1.5 unit=A
